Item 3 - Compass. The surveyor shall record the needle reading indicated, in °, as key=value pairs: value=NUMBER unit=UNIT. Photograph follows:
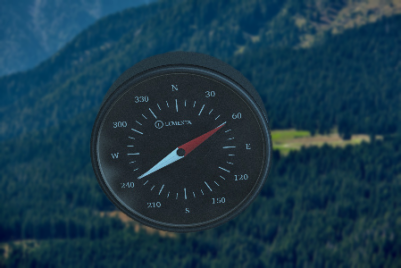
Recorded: value=60 unit=°
